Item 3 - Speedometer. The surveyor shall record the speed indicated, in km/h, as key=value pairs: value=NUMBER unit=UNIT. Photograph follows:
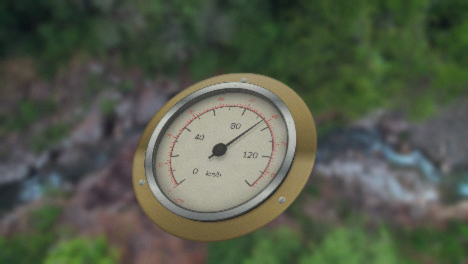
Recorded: value=95 unit=km/h
